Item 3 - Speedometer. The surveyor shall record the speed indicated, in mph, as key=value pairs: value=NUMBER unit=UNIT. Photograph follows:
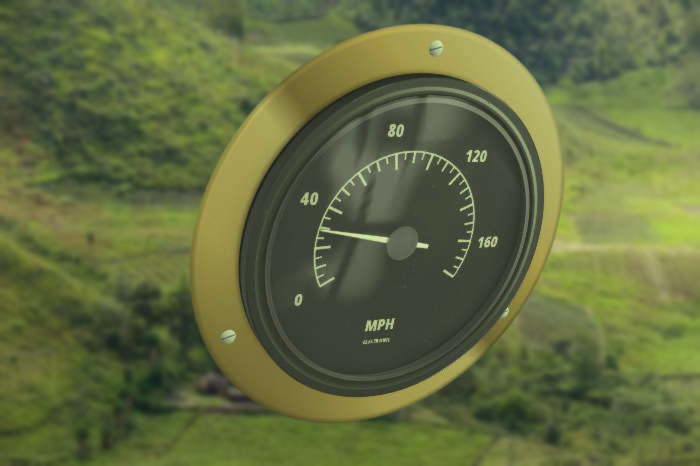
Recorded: value=30 unit=mph
